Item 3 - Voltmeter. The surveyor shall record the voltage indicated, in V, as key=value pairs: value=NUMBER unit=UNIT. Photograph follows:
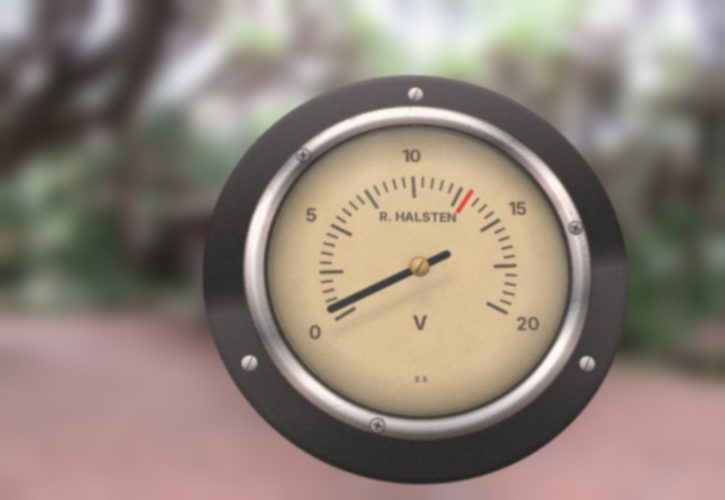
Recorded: value=0.5 unit=V
